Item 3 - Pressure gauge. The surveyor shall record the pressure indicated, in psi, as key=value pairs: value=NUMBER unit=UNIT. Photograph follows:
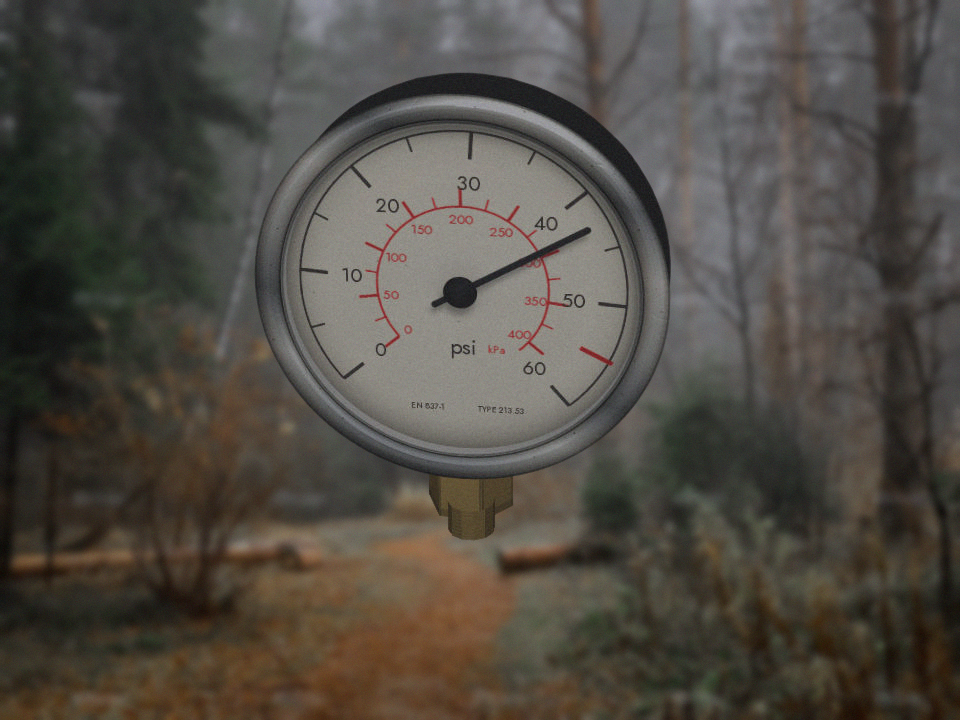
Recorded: value=42.5 unit=psi
